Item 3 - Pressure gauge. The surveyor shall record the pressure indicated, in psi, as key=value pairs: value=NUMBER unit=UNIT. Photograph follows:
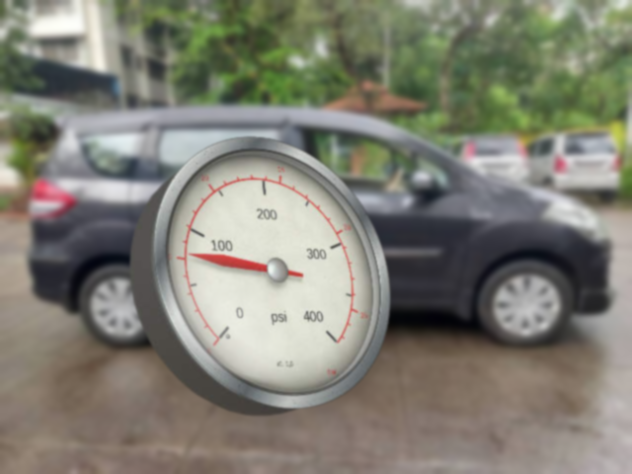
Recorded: value=75 unit=psi
